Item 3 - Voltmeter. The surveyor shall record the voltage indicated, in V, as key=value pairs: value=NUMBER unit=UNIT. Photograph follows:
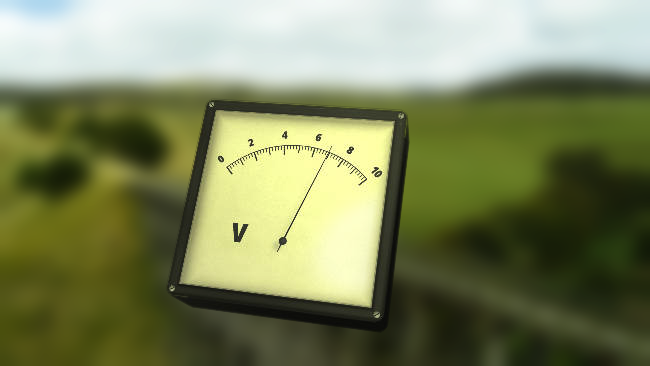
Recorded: value=7 unit=V
